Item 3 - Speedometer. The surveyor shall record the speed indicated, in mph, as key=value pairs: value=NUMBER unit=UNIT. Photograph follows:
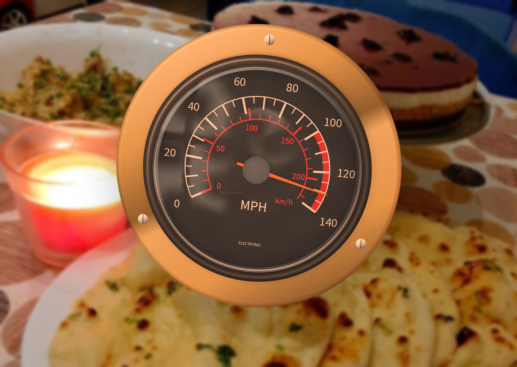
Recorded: value=130 unit=mph
